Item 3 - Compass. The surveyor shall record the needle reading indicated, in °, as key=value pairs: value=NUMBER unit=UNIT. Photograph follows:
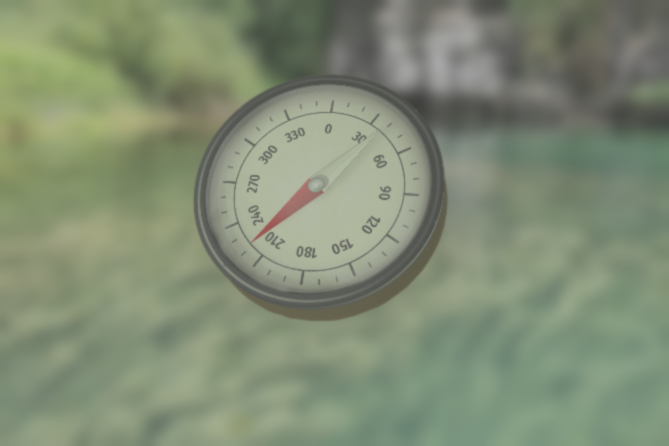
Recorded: value=220 unit=°
